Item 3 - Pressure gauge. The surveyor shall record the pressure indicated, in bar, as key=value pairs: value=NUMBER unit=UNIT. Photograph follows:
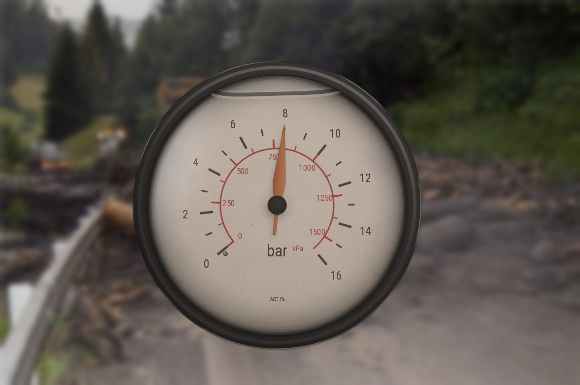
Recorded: value=8 unit=bar
